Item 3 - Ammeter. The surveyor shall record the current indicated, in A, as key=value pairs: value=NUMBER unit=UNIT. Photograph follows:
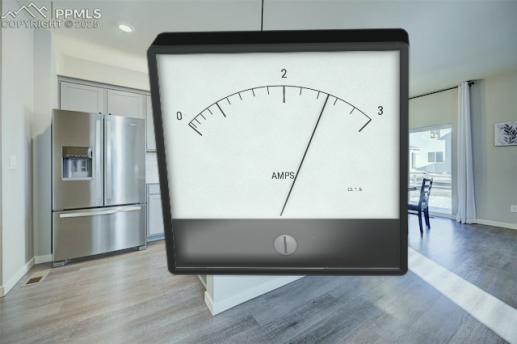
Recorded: value=2.5 unit=A
